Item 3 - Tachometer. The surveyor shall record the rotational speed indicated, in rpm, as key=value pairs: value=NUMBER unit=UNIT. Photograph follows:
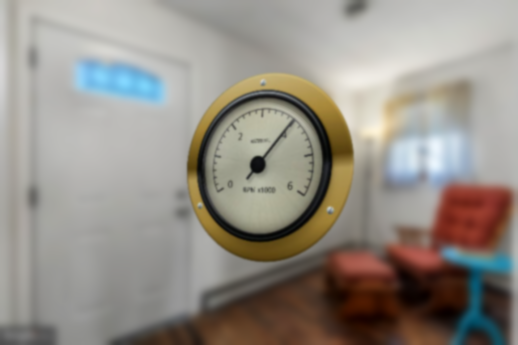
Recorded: value=4000 unit=rpm
